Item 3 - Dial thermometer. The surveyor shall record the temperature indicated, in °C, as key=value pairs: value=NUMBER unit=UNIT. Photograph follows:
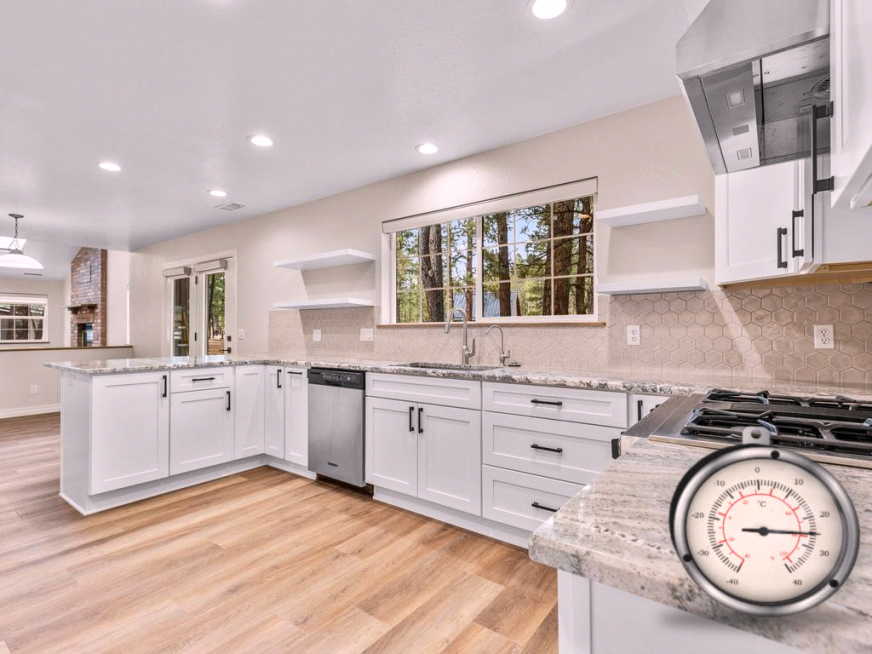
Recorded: value=25 unit=°C
